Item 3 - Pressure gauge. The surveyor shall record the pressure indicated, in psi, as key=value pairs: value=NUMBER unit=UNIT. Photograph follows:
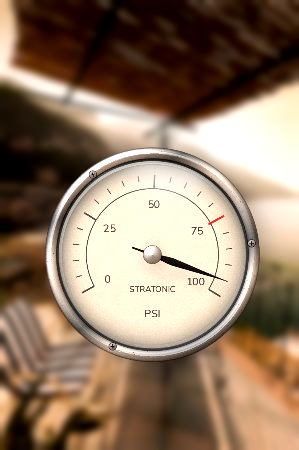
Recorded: value=95 unit=psi
